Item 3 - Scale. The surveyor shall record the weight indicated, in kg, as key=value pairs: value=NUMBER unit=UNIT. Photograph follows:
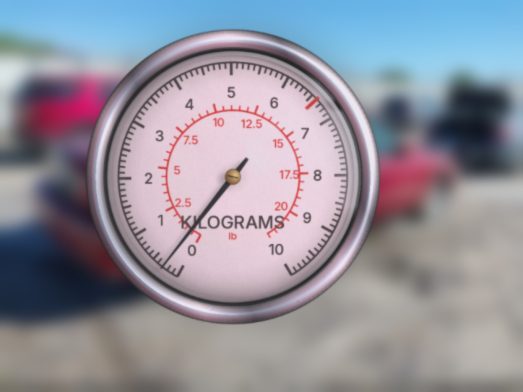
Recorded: value=0.3 unit=kg
